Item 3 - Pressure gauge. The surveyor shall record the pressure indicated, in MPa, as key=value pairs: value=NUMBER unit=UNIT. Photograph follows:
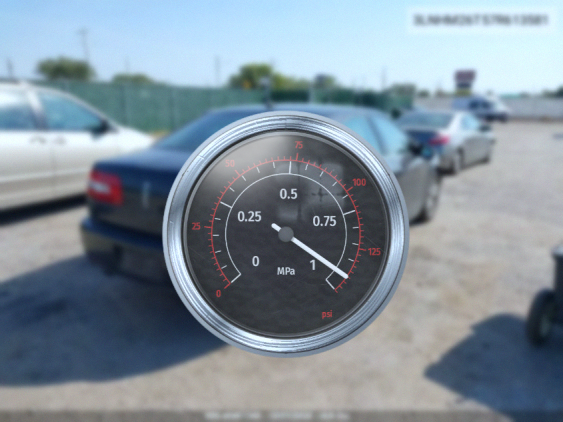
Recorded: value=0.95 unit=MPa
